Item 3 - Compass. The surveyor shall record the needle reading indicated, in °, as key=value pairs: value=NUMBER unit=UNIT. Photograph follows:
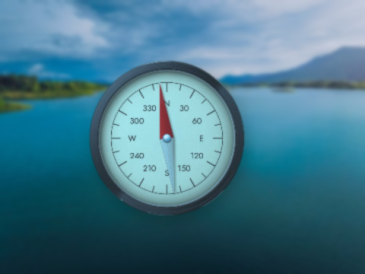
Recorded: value=352.5 unit=°
